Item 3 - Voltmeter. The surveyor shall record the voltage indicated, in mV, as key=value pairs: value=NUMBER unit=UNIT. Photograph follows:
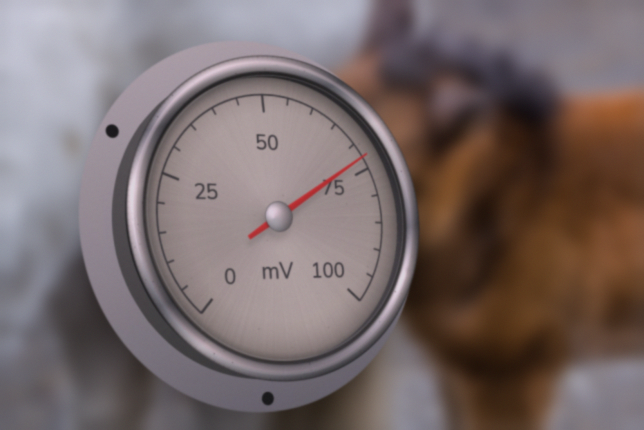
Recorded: value=72.5 unit=mV
